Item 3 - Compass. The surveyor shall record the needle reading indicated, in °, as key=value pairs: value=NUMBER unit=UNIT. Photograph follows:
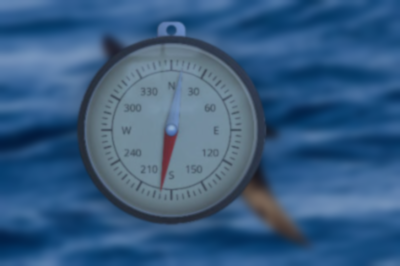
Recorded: value=190 unit=°
